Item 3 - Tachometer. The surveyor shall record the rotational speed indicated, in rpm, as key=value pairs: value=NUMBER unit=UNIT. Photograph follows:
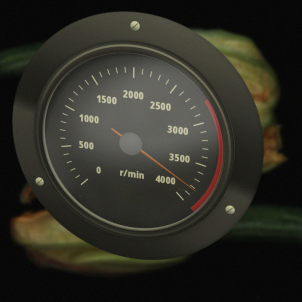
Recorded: value=3800 unit=rpm
